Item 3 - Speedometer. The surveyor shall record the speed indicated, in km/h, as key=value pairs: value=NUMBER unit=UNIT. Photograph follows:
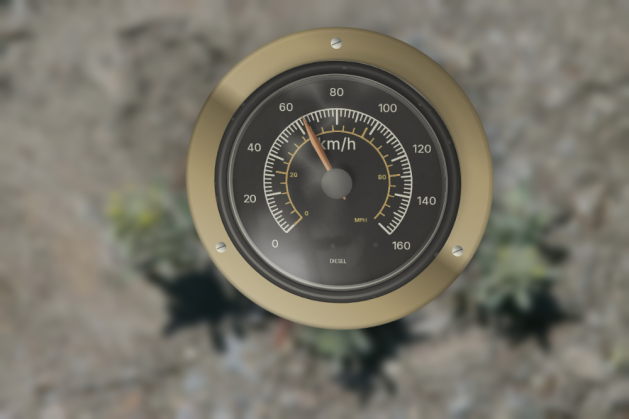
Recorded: value=64 unit=km/h
